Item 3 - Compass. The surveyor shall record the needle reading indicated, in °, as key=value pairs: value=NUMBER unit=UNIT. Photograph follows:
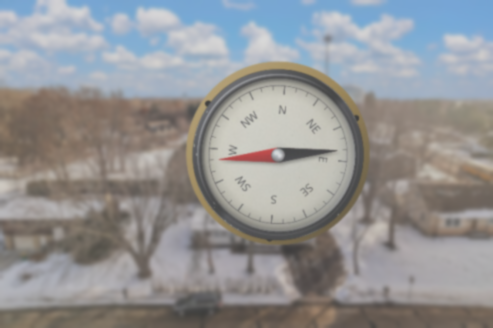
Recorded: value=260 unit=°
